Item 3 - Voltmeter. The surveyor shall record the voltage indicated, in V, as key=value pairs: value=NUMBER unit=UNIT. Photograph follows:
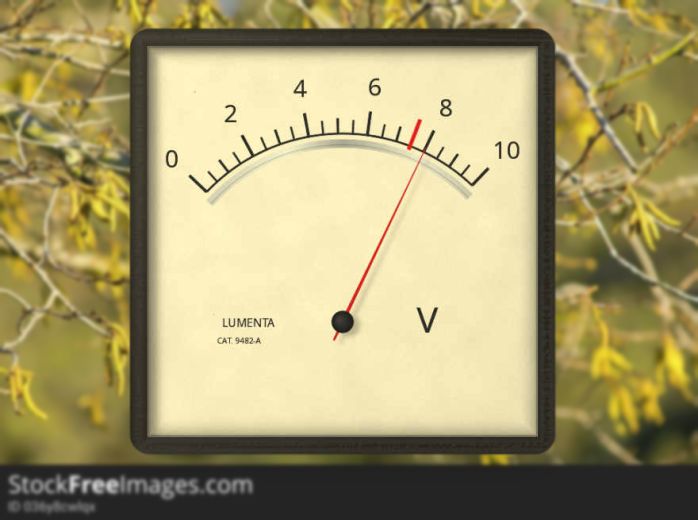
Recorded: value=8 unit=V
